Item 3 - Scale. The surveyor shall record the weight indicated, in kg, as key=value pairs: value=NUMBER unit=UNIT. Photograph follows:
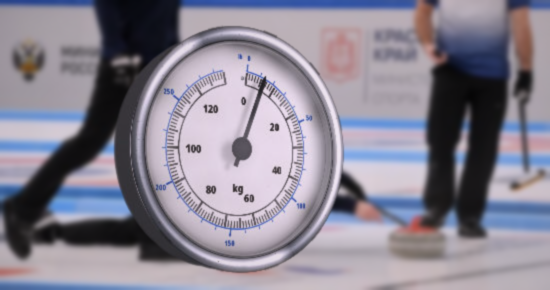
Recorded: value=5 unit=kg
